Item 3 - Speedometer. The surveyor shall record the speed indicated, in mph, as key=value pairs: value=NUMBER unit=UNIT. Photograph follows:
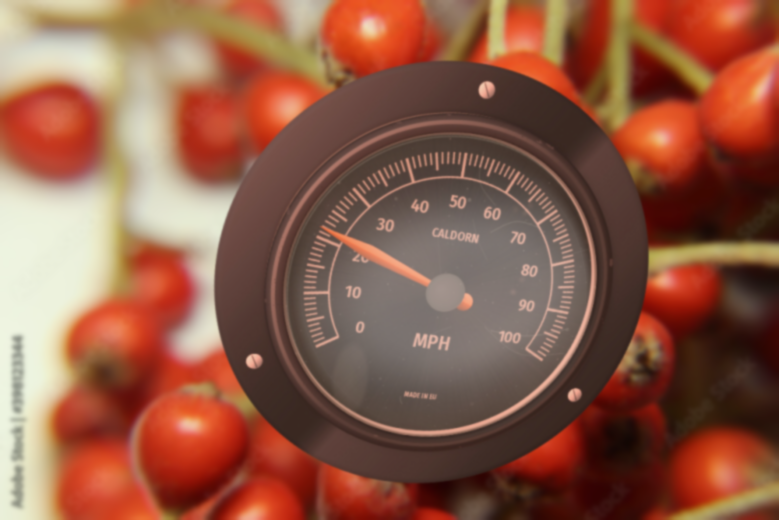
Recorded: value=22 unit=mph
